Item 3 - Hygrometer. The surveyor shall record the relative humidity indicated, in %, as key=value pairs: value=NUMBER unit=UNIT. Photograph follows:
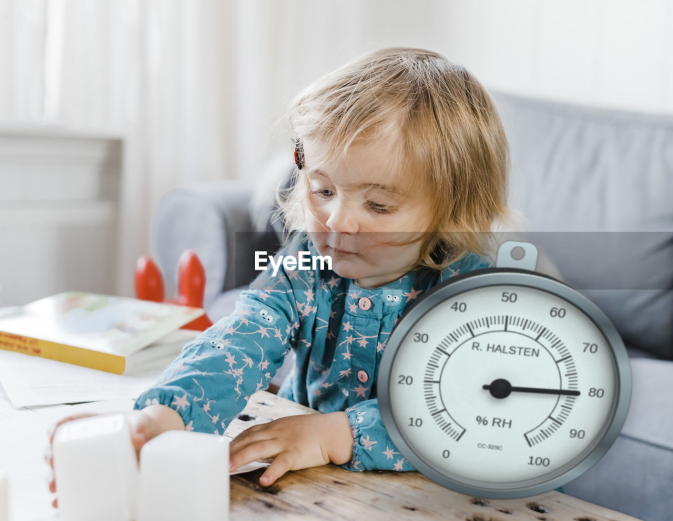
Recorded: value=80 unit=%
